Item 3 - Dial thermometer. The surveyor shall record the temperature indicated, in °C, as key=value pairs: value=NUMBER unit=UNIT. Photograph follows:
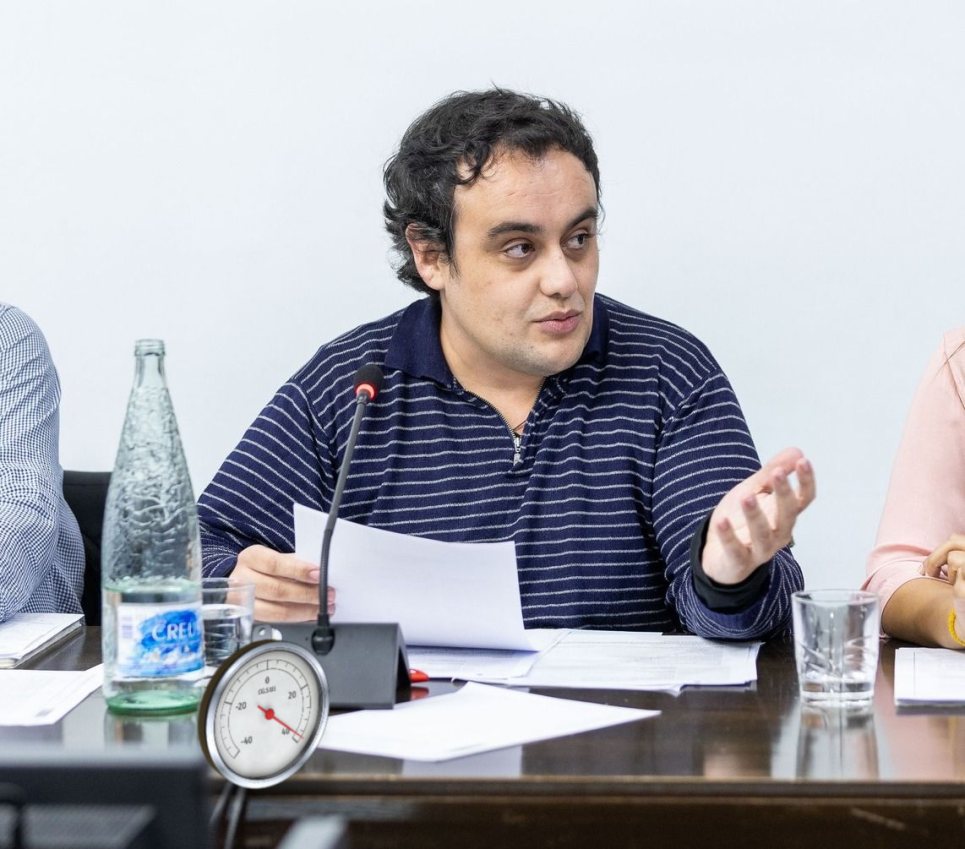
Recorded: value=38 unit=°C
